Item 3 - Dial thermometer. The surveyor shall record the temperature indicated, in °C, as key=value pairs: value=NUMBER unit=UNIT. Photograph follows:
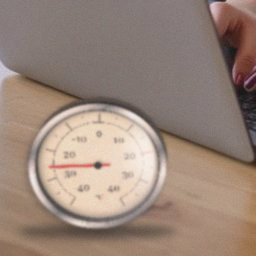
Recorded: value=-25 unit=°C
